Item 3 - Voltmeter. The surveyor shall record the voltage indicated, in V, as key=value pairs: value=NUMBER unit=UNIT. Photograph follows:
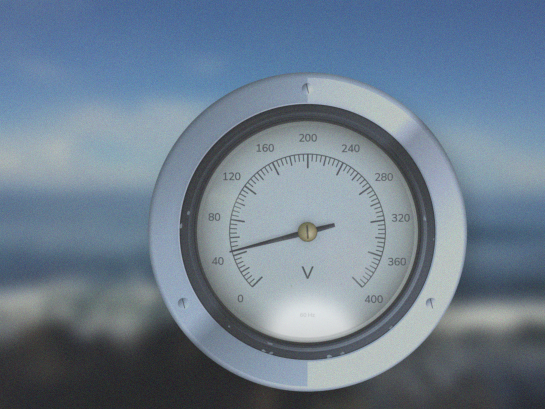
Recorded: value=45 unit=V
